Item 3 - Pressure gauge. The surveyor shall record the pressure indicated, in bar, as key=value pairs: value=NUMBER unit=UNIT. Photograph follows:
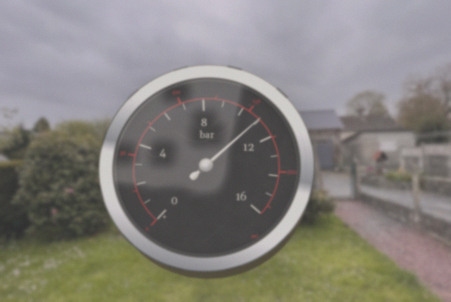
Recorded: value=11 unit=bar
